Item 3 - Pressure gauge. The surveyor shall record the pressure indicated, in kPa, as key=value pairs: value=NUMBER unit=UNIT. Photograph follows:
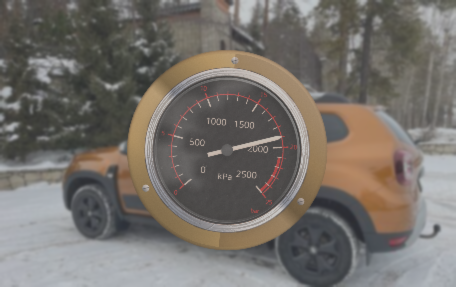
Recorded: value=1900 unit=kPa
